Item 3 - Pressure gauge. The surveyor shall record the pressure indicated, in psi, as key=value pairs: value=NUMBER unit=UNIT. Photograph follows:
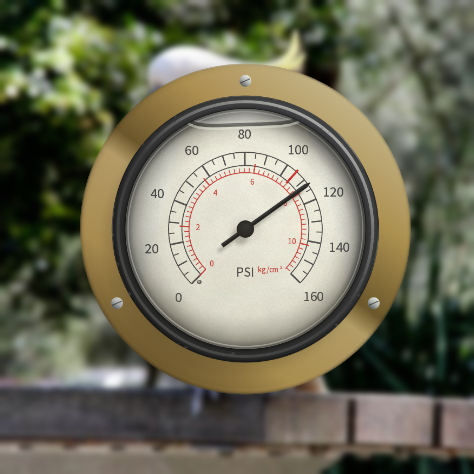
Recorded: value=112.5 unit=psi
